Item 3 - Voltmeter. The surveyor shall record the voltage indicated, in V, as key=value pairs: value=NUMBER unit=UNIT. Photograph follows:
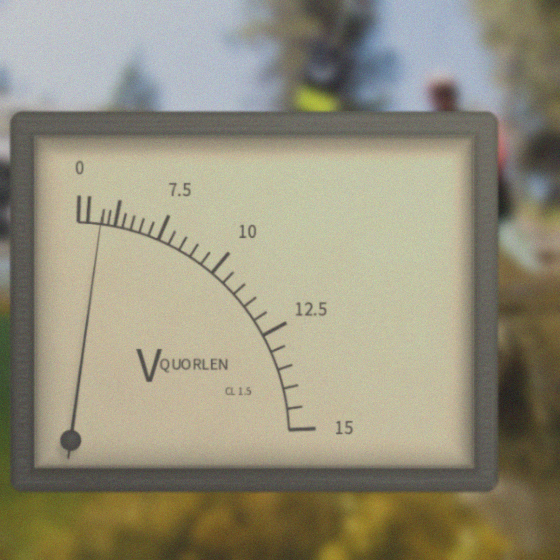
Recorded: value=4 unit=V
